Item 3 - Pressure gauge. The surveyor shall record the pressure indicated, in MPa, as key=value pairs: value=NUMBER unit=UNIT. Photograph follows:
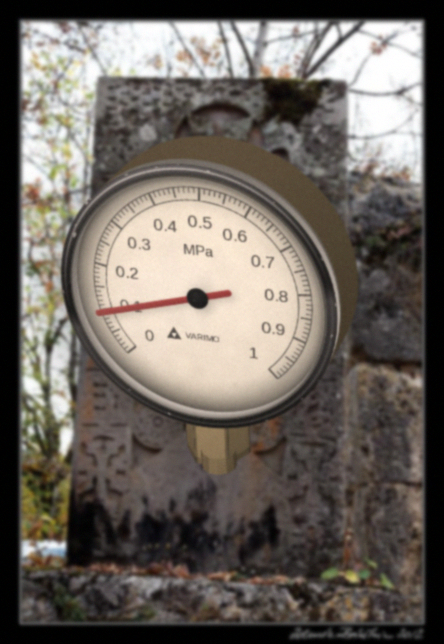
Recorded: value=0.1 unit=MPa
